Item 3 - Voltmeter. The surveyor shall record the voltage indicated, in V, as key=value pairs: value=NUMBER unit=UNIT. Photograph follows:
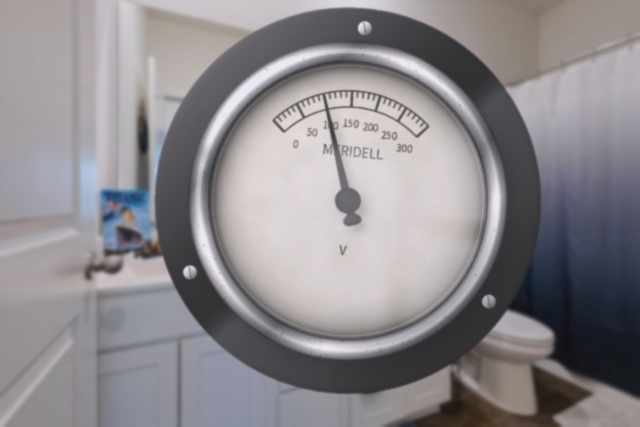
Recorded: value=100 unit=V
